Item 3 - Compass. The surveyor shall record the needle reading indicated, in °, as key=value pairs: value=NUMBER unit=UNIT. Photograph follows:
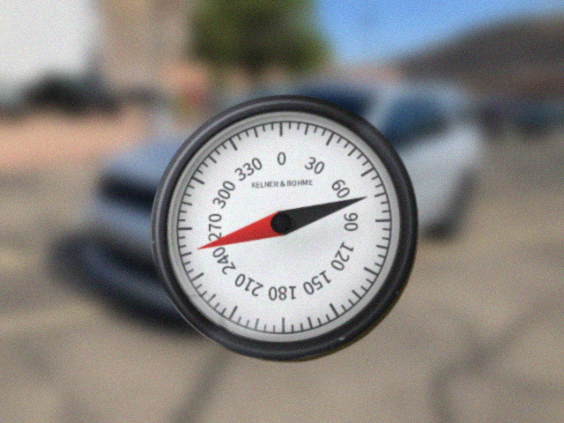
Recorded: value=255 unit=°
